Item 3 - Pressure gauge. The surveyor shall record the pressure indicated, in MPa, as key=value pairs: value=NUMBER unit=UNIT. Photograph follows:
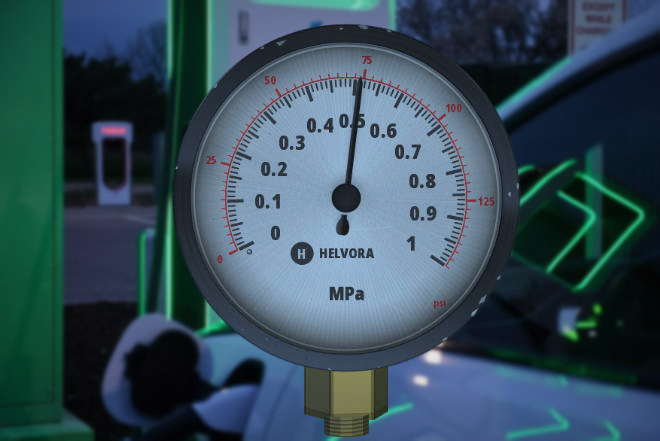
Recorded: value=0.51 unit=MPa
